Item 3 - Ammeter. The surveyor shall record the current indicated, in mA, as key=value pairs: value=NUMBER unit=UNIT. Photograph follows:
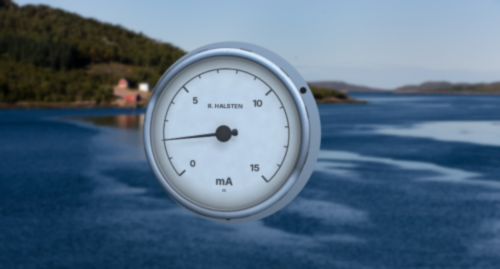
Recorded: value=2 unit=mA
